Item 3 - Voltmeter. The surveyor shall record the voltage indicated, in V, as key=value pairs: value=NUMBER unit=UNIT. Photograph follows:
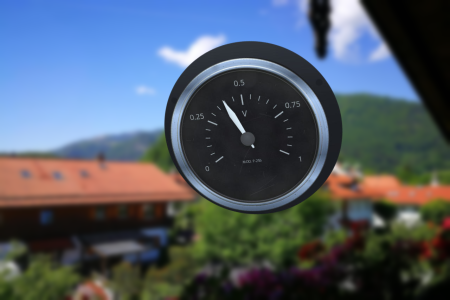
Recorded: value=0.4 unit=V
